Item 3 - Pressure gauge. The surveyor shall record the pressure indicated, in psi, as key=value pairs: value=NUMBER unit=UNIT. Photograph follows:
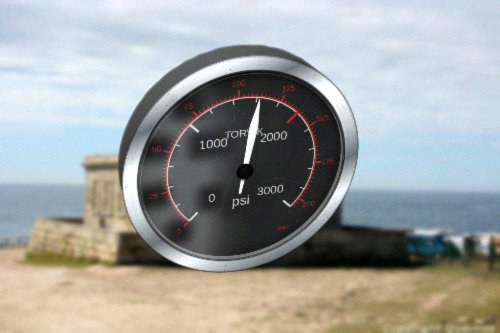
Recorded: value=1600 unit=psi
